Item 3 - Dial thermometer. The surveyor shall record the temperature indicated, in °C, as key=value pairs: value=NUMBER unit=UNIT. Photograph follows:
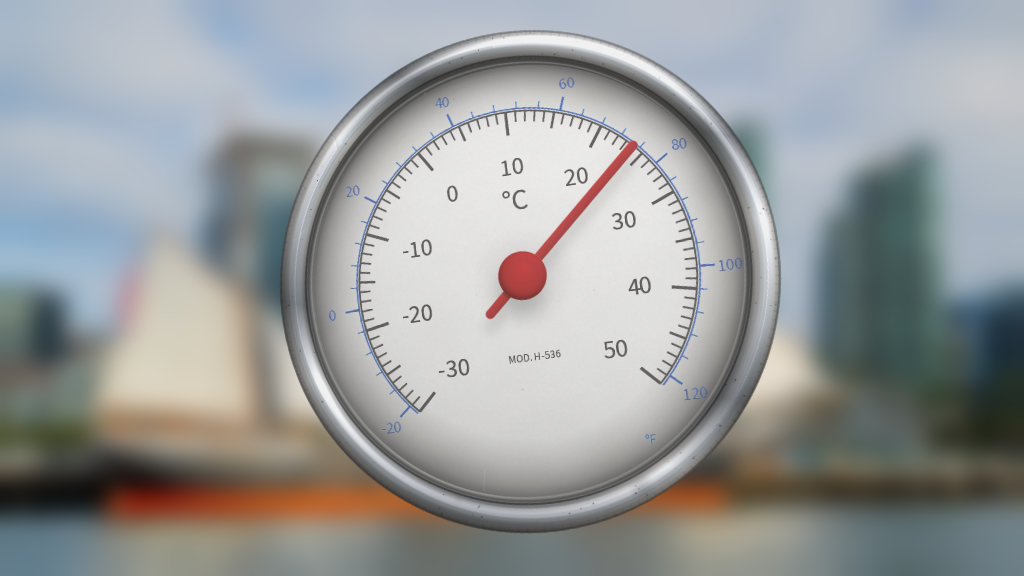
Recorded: value=24 unit=°C
